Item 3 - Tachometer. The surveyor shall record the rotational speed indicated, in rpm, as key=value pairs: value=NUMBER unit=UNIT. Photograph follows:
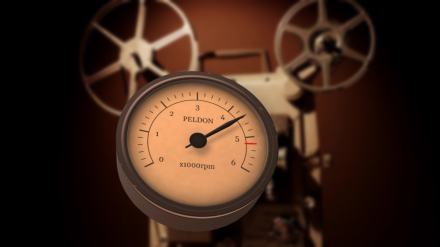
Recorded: value=4400 unit=rpm
